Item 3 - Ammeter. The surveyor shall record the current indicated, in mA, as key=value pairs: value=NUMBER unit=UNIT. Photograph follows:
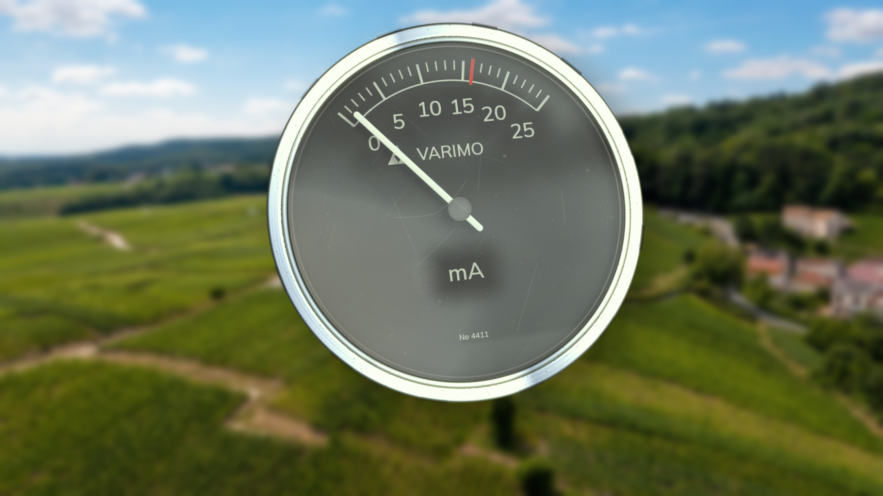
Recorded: value=1 unit=mA
